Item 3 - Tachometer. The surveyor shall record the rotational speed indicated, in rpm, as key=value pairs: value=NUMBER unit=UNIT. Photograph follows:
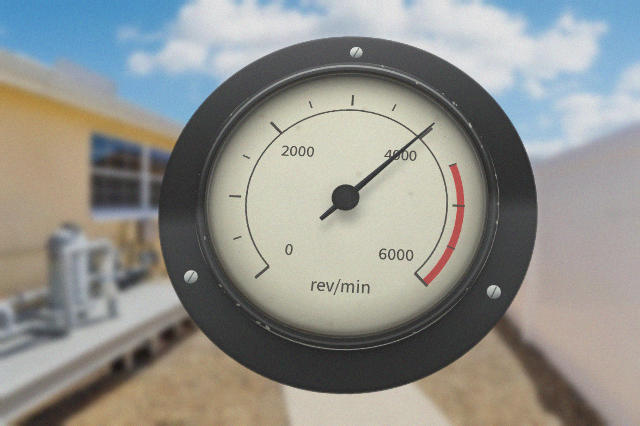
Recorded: value=4000 unit=rpm
